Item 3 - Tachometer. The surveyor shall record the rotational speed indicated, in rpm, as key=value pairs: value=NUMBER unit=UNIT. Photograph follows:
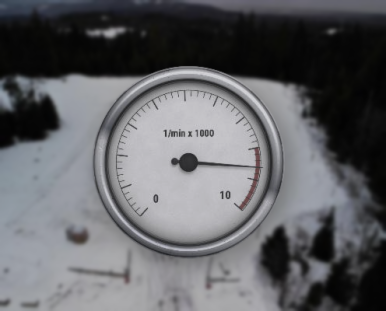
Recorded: value=8600 unit=rpm
